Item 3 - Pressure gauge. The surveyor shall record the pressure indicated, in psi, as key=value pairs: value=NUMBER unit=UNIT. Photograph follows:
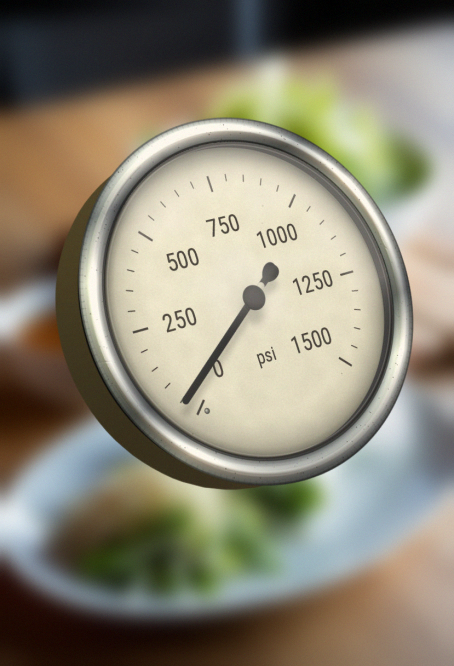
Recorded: value=50 unit=psi
